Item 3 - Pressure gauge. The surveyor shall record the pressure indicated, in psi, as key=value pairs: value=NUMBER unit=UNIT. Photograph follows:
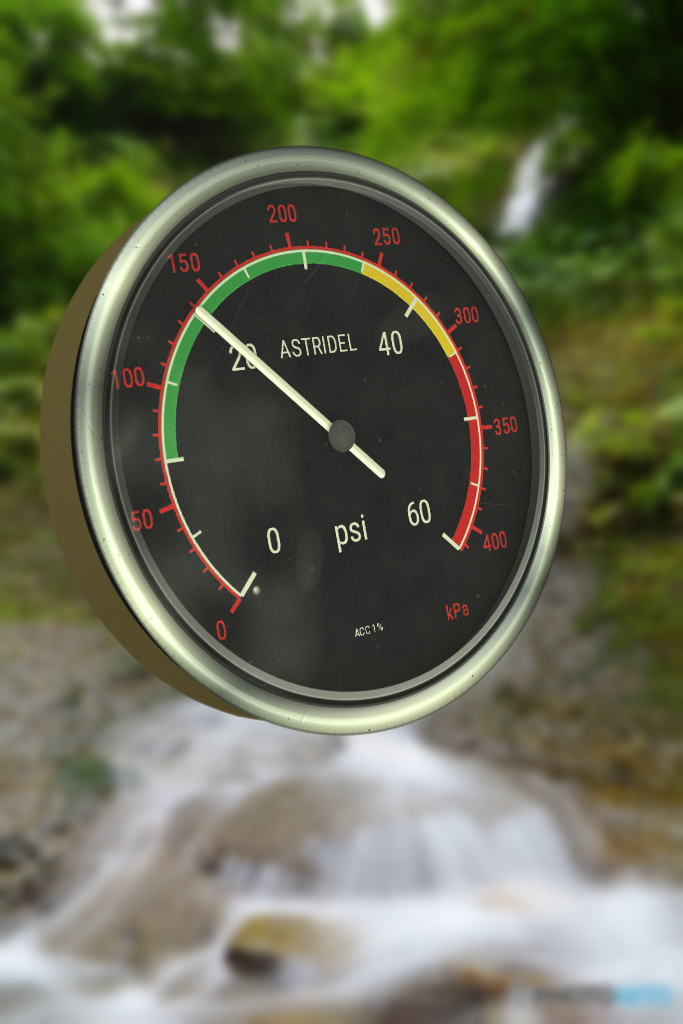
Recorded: value=20 unit=psi
